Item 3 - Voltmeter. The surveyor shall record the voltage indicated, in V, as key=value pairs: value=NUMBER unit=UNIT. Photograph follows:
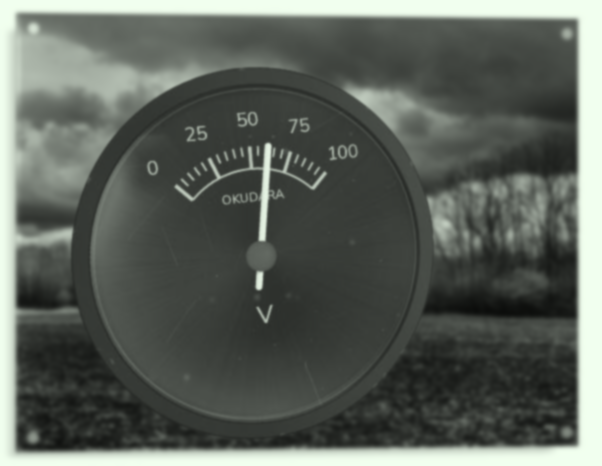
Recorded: value=60 unit=V
